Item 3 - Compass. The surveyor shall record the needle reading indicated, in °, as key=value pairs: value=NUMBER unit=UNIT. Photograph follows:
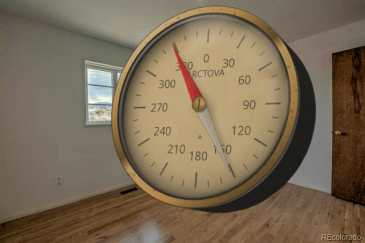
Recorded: value=330 unit=°
